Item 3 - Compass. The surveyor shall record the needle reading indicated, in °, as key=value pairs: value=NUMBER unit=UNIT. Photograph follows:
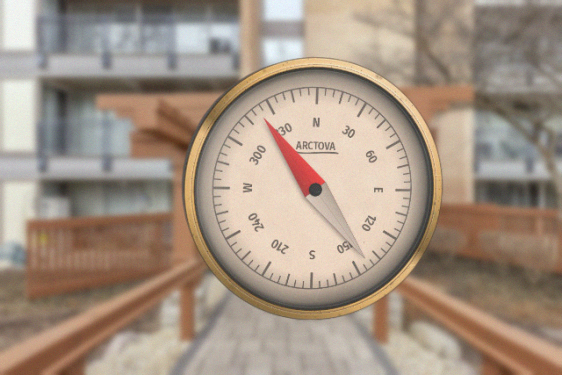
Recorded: value=322.5 unit=°
